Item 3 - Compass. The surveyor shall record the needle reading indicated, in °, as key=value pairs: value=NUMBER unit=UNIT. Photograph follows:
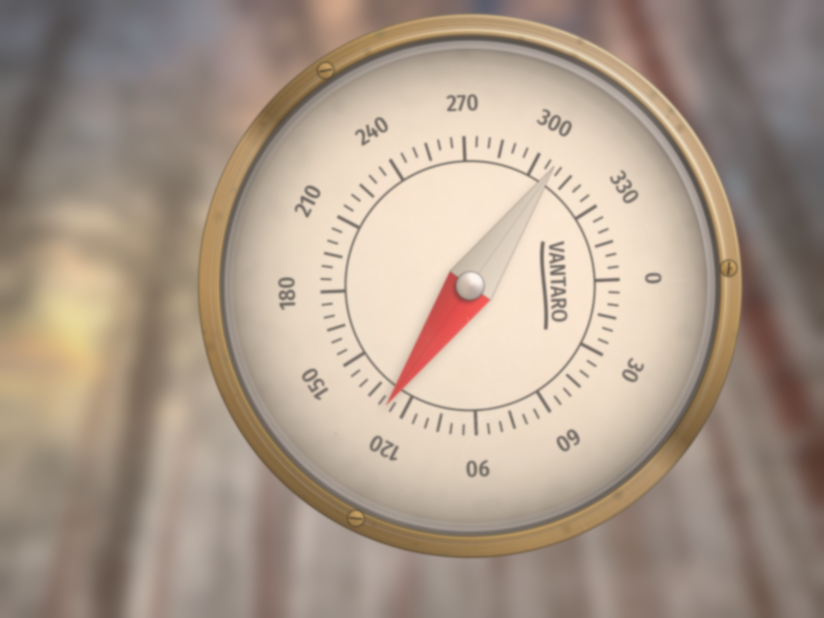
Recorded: value=127.5 unit=°
